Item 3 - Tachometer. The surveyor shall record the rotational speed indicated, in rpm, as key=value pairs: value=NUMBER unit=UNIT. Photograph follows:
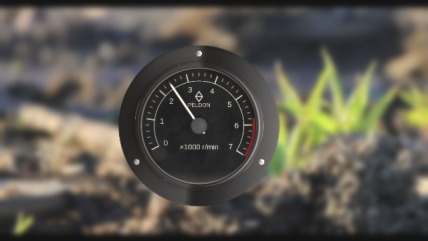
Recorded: value=2400 unit=rpm
